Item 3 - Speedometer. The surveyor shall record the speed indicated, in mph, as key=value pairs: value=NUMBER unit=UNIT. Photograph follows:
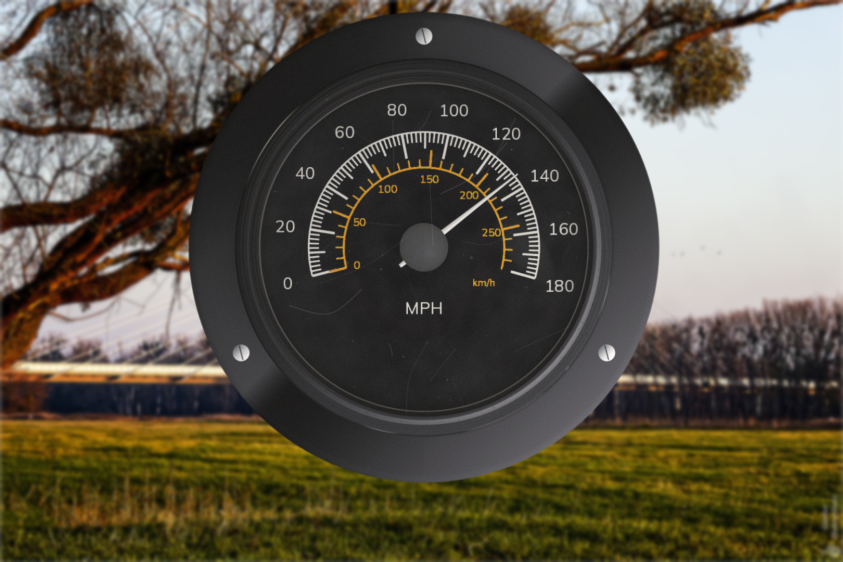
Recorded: value=134 unit=mph
